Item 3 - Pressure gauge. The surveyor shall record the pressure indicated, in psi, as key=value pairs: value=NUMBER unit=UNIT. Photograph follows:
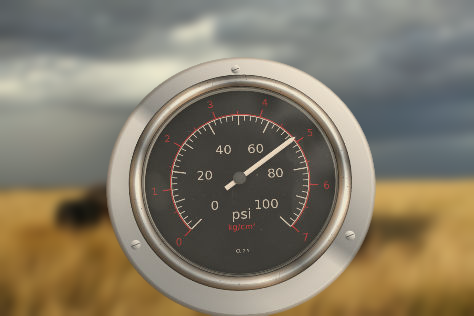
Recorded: value=70 unit=psi
